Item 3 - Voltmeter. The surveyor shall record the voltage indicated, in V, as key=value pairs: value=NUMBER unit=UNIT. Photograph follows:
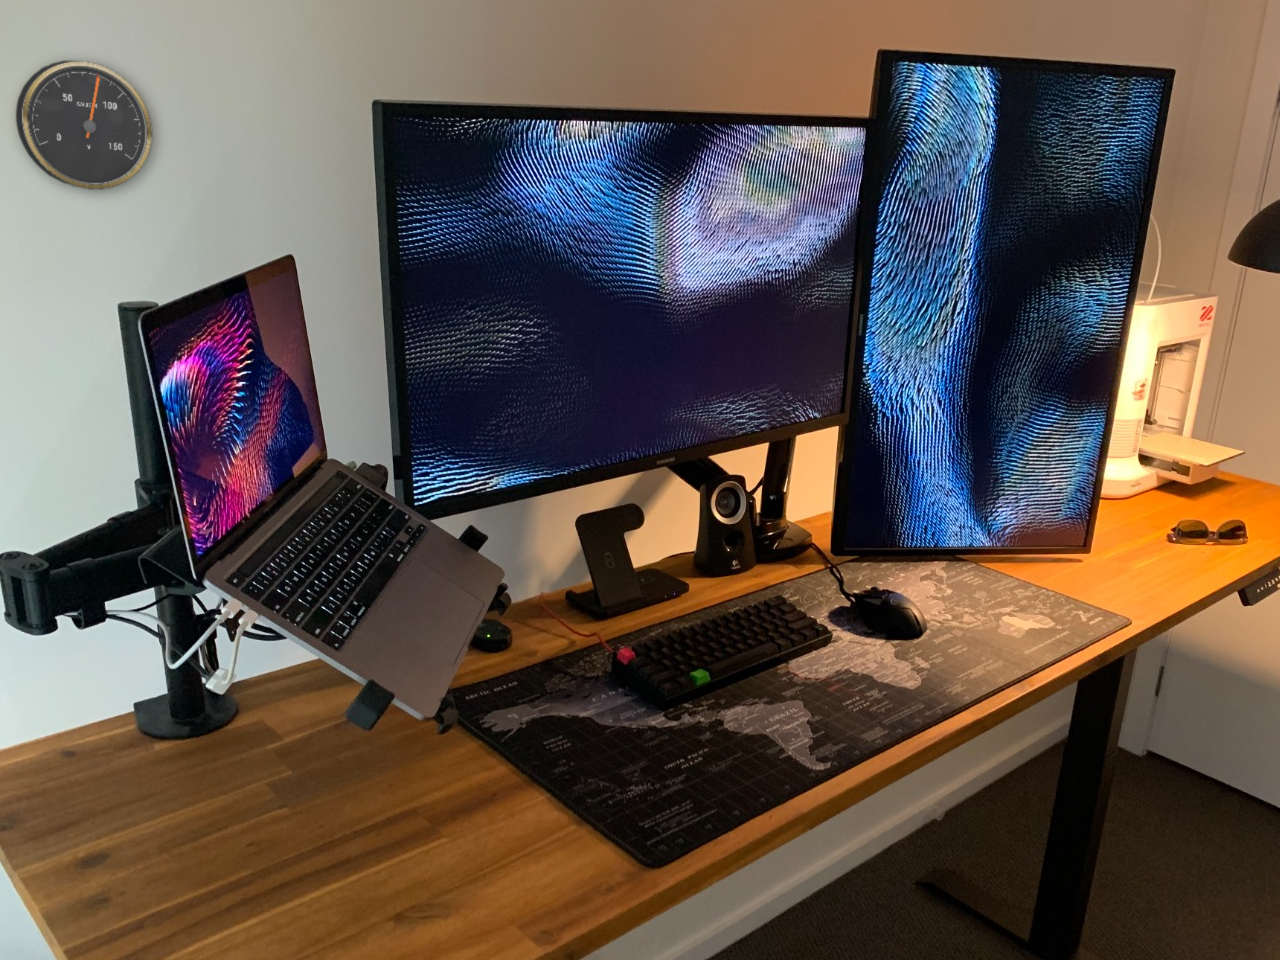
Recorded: value=80 unit=V
